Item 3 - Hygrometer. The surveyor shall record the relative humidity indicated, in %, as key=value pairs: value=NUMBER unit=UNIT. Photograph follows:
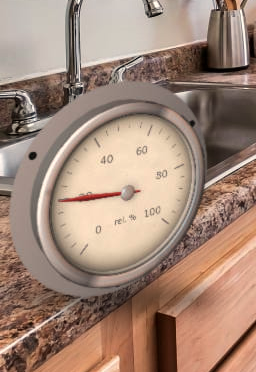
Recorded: value=20 unit=%
